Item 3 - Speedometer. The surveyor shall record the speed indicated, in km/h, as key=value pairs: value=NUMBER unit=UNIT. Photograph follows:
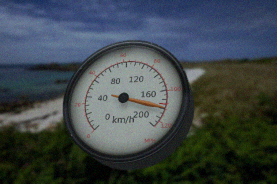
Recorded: value=180 unit=km/h
